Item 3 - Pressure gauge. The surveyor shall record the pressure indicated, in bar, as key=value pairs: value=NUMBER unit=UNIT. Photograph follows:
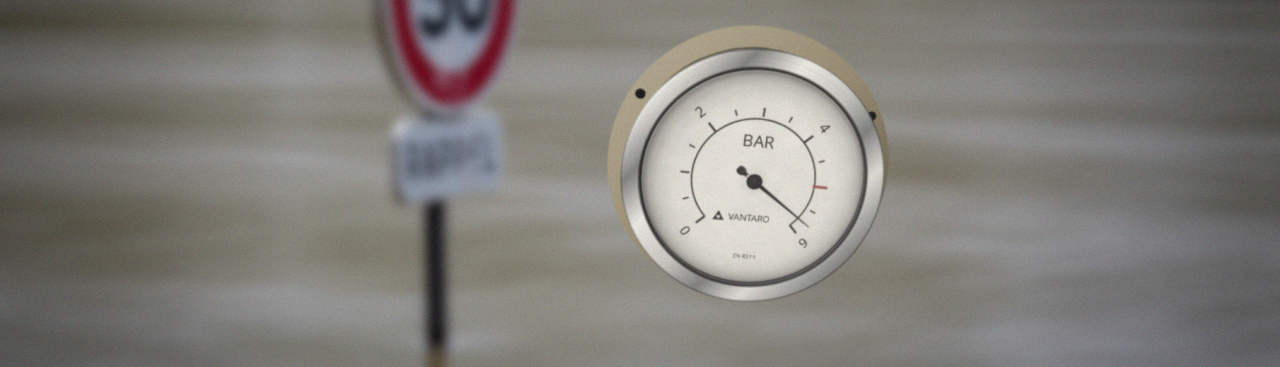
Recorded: value=5.75 unit=bar
